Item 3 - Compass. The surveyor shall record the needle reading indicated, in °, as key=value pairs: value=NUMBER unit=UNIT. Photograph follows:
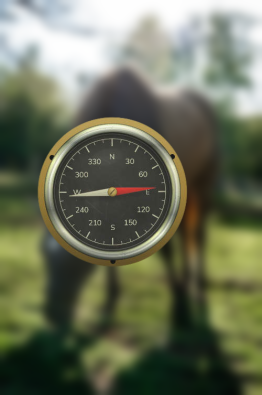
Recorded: value=85 unit=°
